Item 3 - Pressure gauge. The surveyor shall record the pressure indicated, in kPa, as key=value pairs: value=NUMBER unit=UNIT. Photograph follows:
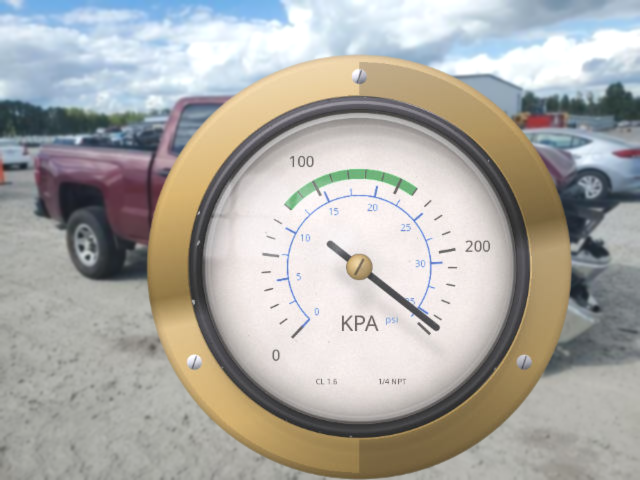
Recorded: value=245 unit=kPa
